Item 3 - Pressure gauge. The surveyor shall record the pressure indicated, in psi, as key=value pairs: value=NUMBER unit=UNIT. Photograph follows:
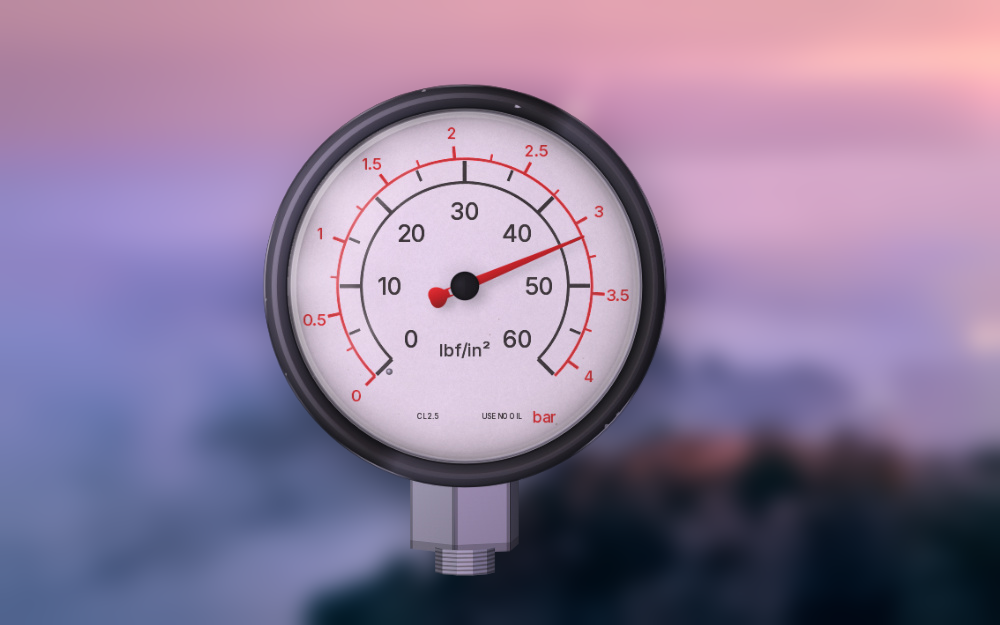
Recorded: value=45 unit=psi
